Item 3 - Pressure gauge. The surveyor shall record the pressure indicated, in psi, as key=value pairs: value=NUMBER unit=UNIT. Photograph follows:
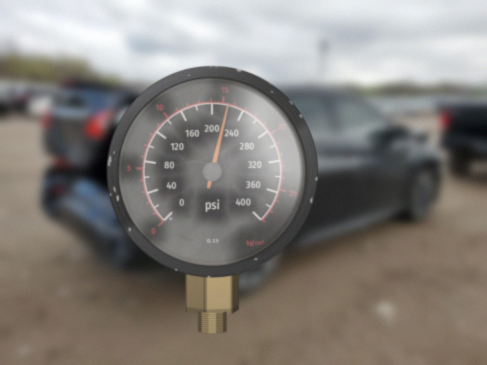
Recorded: value=220 unit=psi
